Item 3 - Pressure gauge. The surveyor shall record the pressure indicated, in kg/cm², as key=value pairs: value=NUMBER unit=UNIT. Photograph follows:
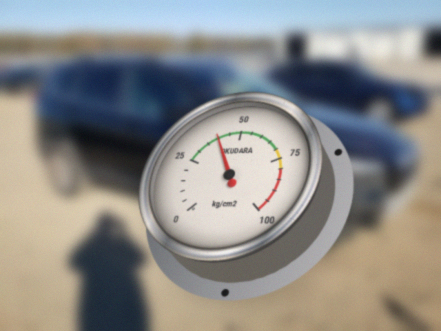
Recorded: value=40 unit=kg/cm²
